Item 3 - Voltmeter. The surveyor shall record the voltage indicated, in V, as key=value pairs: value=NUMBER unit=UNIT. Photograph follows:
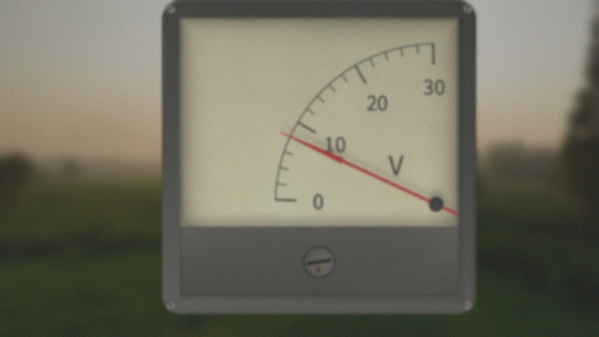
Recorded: value=8 unit=V
